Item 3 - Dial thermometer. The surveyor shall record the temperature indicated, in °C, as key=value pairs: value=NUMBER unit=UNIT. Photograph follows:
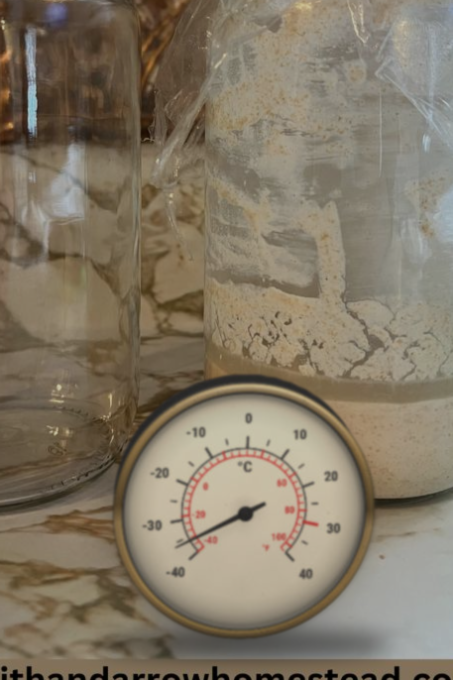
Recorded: value=-35 unit=°C
